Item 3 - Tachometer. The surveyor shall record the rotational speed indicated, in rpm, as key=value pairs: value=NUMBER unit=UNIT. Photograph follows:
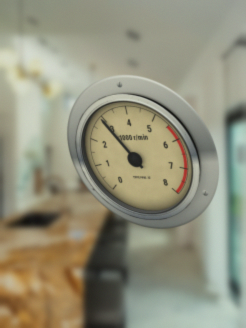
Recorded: value=3000 unit=rpm
